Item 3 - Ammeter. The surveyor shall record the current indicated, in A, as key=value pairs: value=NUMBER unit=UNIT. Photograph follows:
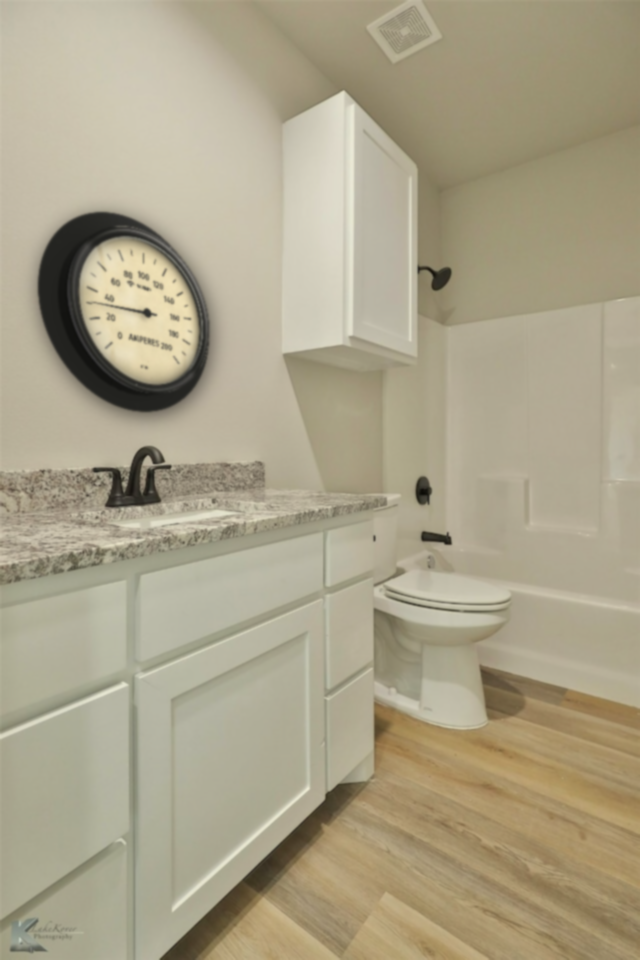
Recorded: value=30 unit=A
